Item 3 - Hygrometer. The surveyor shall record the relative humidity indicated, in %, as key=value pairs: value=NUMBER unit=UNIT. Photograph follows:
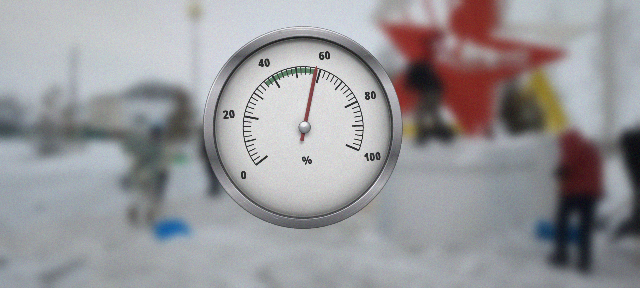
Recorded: value=58 unit=%
